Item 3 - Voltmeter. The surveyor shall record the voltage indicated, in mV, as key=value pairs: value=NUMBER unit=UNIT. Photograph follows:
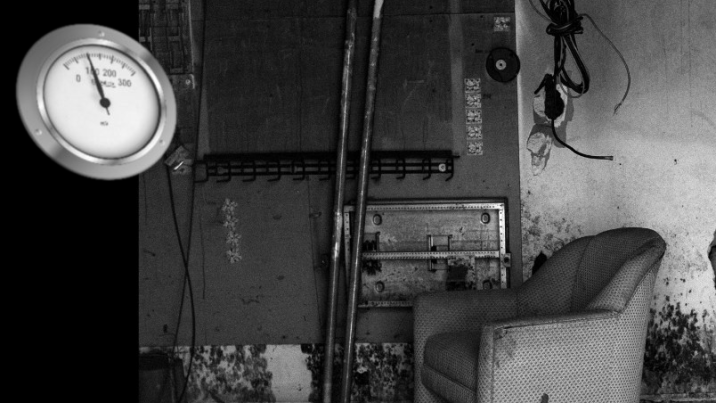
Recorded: value=100 unit=mV
